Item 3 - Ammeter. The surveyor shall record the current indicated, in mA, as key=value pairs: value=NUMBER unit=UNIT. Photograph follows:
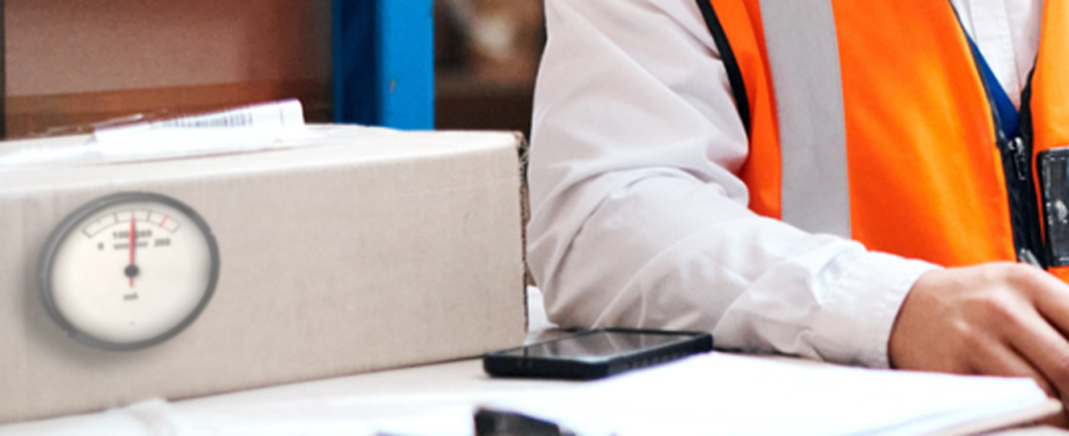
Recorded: value=150 unit=mA
